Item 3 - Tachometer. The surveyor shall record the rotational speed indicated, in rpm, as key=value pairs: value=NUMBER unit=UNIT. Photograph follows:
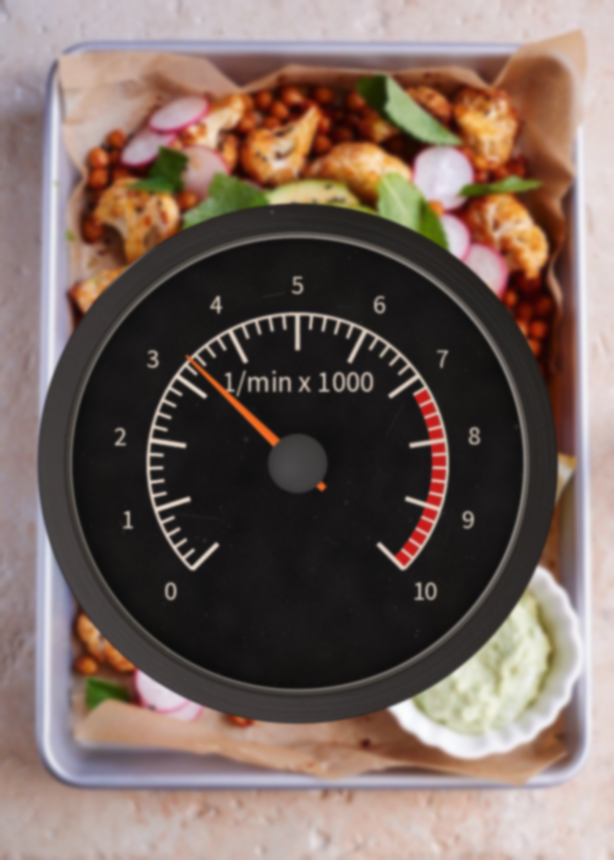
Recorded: value=3300 unit=rpm
